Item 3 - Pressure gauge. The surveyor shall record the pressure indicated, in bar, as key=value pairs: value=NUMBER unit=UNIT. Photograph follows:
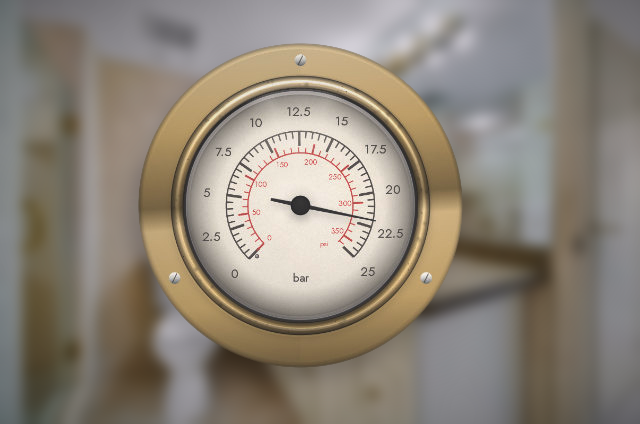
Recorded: value=22 unit=bar
